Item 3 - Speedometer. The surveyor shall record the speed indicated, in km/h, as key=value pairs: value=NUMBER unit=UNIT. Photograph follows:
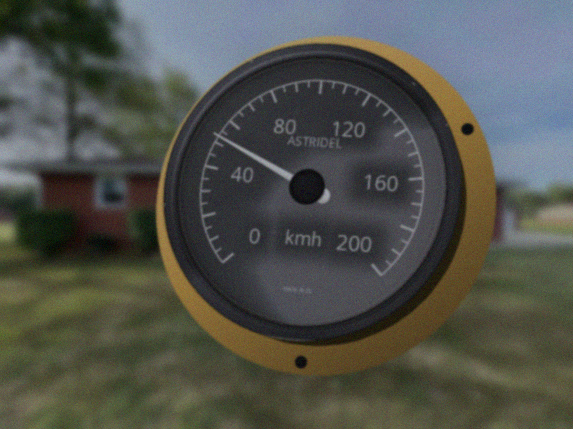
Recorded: value=52.5 unit=km/h
